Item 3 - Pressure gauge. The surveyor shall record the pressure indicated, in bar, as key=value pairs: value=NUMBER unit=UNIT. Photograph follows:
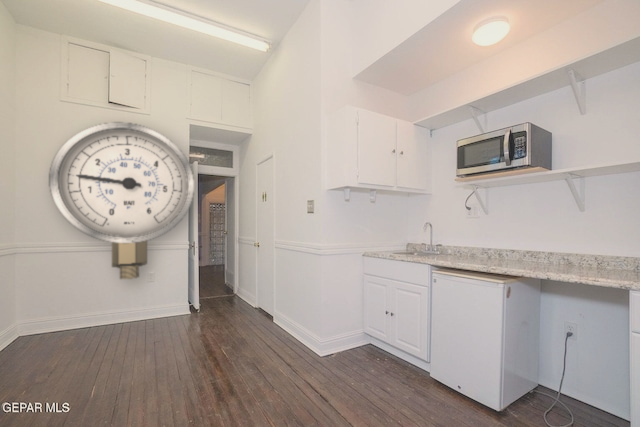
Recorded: value=1.4 unit=bar
